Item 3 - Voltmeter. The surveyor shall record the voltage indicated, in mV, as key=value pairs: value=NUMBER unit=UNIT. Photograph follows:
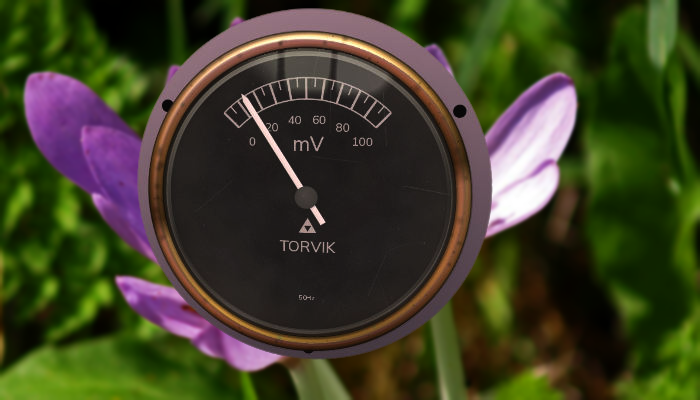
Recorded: value=15 unit=mV
